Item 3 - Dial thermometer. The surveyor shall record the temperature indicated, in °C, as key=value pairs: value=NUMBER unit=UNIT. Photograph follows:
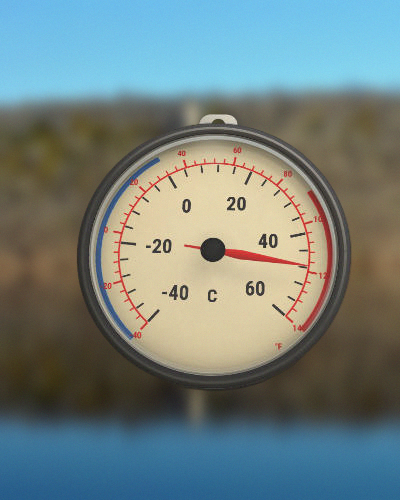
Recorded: value=48 unit=°C
